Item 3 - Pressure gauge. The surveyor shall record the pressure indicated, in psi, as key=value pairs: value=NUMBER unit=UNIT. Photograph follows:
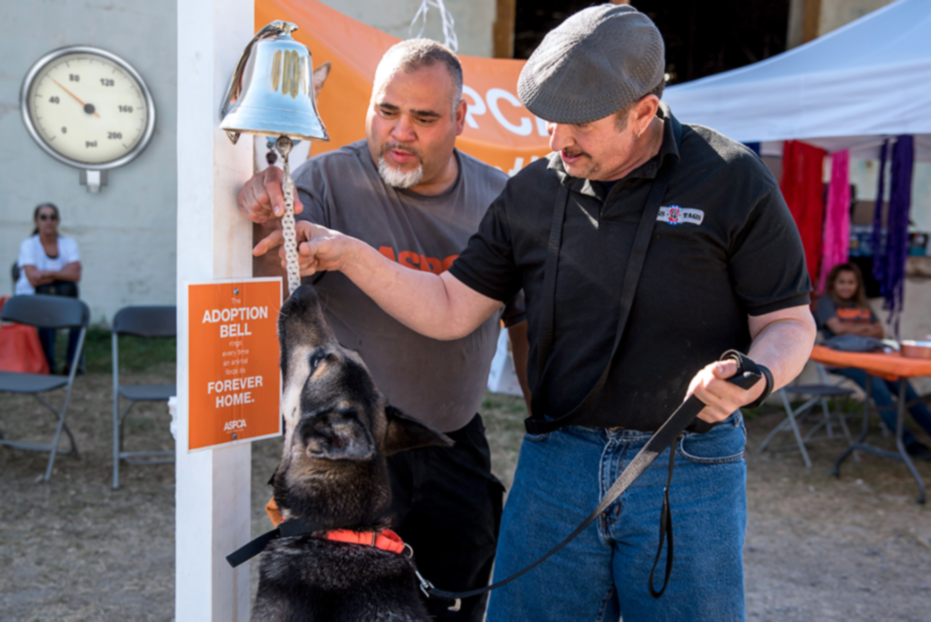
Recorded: value=60 unit=psi
